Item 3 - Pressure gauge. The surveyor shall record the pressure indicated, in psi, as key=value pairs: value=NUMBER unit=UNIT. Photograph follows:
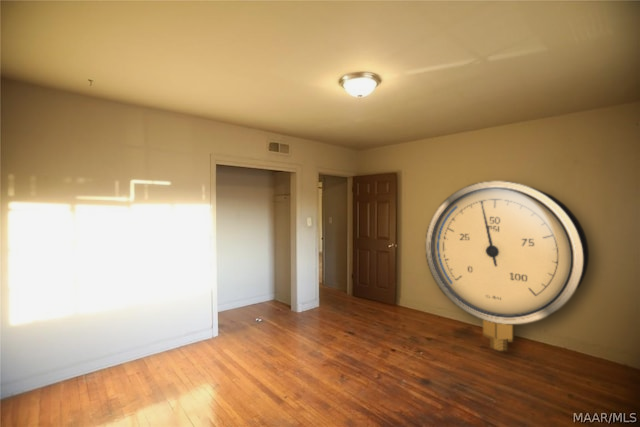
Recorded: value=45 unit=psi
